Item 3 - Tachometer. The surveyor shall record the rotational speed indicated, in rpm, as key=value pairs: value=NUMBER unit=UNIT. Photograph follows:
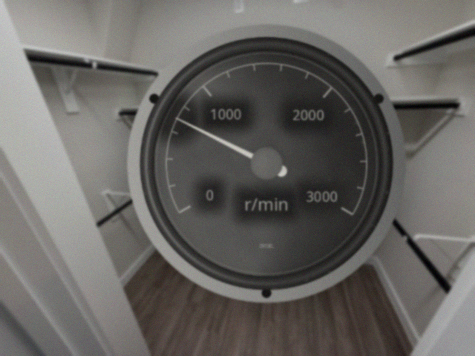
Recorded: value=700 unit=rpm
